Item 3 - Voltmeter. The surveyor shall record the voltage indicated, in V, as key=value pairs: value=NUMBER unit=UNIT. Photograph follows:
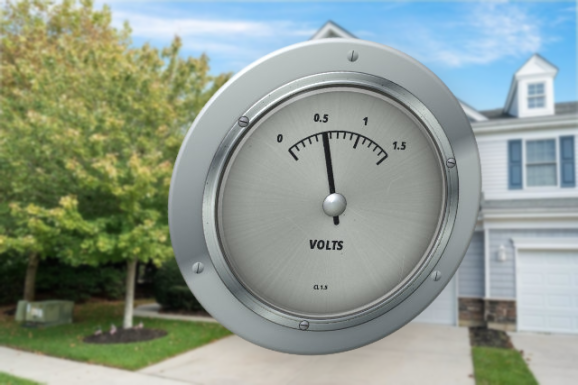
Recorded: value=0.5 unit=V
